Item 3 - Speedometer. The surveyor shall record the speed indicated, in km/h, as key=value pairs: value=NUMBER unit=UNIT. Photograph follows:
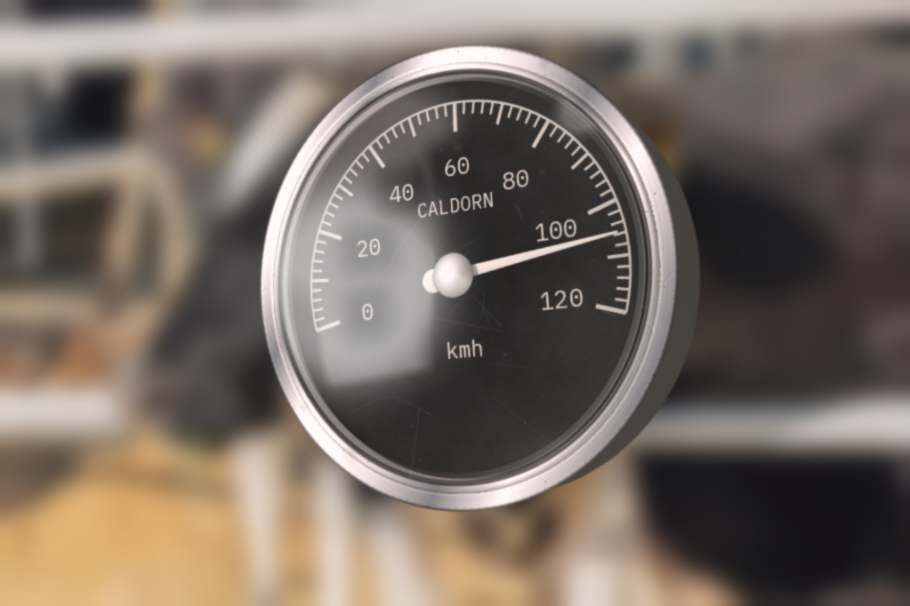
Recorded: value=106 unit=km/h
